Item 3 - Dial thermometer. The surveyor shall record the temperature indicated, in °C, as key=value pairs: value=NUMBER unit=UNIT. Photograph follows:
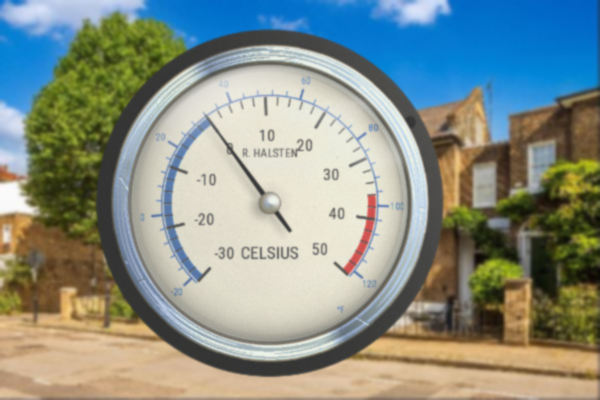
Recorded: value=0 unit=°C
